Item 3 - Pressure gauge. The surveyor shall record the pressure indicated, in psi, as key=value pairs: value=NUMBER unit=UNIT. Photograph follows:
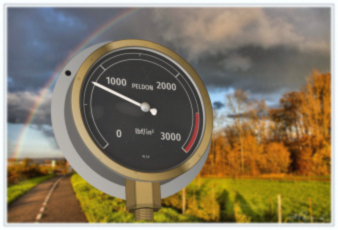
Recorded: value=750 unit=psi
